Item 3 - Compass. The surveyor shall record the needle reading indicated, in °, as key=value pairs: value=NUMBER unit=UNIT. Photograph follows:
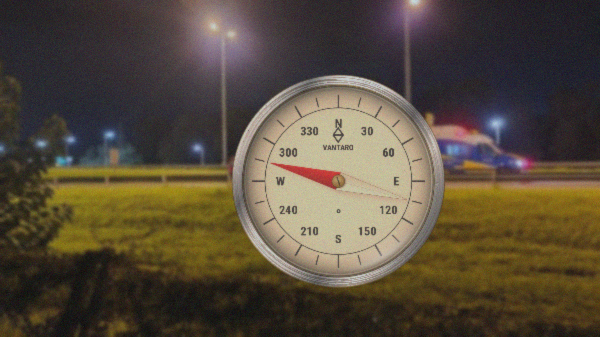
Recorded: value=285 unit=°
